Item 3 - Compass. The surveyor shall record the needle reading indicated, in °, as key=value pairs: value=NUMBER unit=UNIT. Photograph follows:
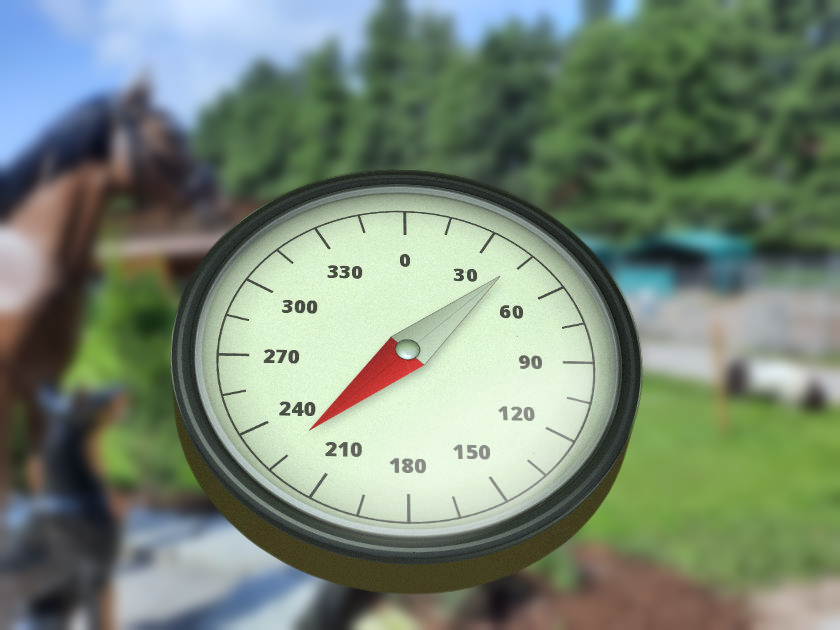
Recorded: value=225 unit=°
